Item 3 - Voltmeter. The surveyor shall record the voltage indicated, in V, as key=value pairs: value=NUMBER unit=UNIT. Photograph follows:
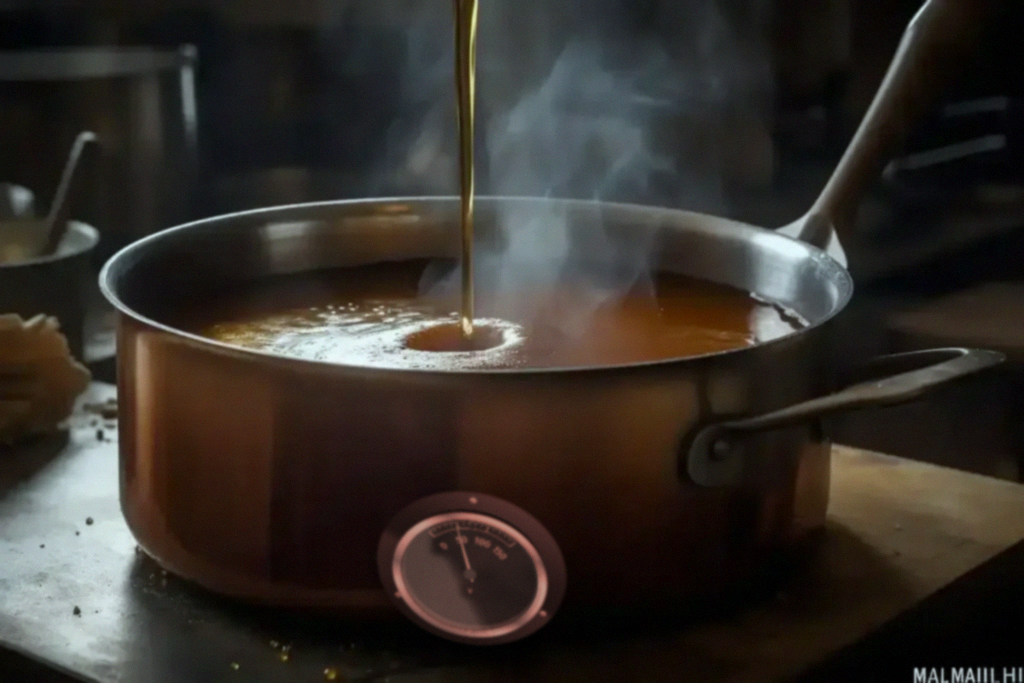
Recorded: value=50 unit=V
